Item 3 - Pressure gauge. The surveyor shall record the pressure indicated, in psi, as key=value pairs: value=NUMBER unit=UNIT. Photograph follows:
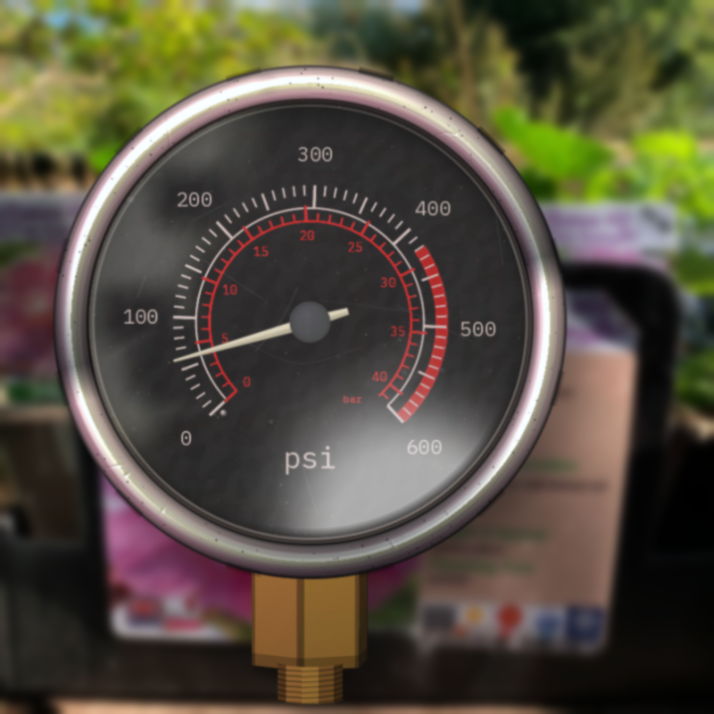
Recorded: value=60 unit=psi
